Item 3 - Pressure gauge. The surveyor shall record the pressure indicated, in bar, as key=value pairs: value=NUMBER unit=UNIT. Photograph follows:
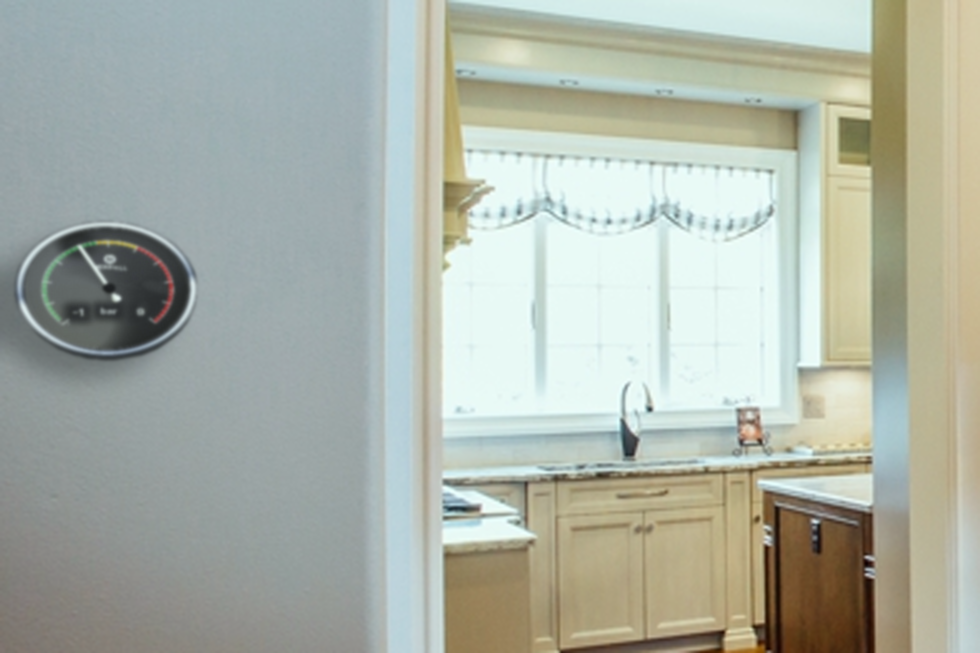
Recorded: value=3 unit=bar
